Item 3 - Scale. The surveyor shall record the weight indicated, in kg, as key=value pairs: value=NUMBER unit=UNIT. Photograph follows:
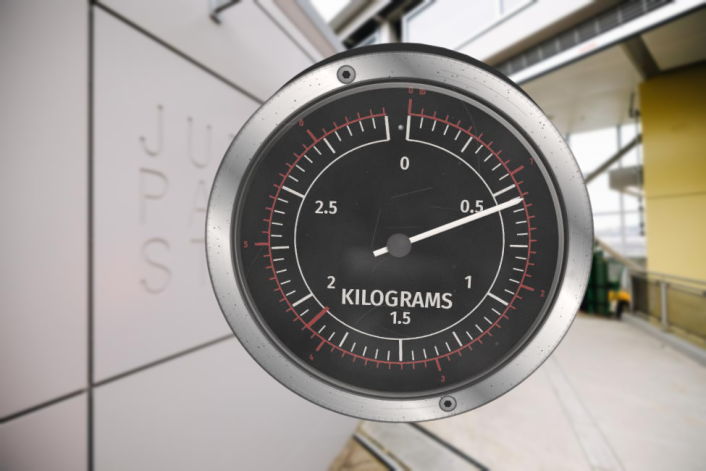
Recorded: value=0.55 unit=kg
